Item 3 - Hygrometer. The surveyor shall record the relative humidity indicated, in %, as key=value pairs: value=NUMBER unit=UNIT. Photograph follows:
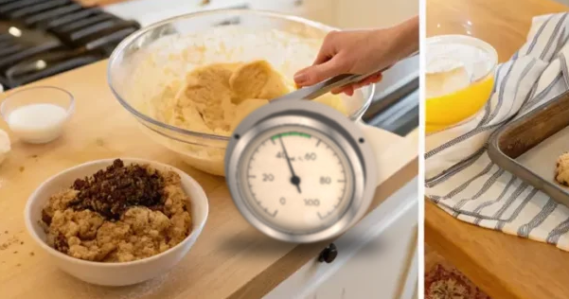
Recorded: value=44 unit=%
